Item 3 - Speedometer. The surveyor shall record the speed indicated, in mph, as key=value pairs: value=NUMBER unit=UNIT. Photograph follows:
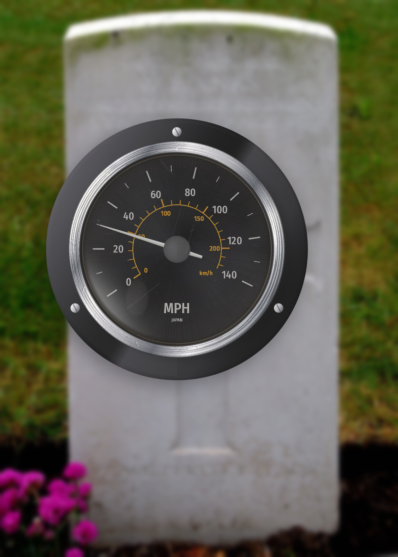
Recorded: value=30 unit=mph
